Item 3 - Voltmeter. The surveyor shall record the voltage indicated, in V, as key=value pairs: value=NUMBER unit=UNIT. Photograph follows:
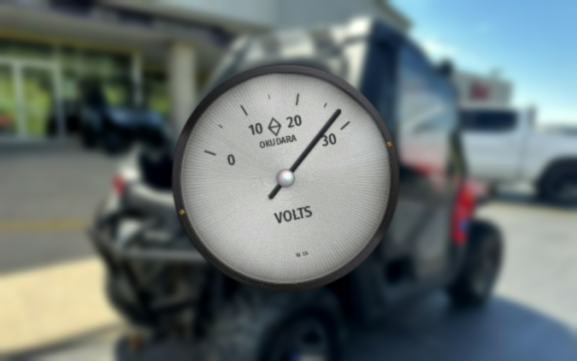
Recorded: value=27.5 unit=V
